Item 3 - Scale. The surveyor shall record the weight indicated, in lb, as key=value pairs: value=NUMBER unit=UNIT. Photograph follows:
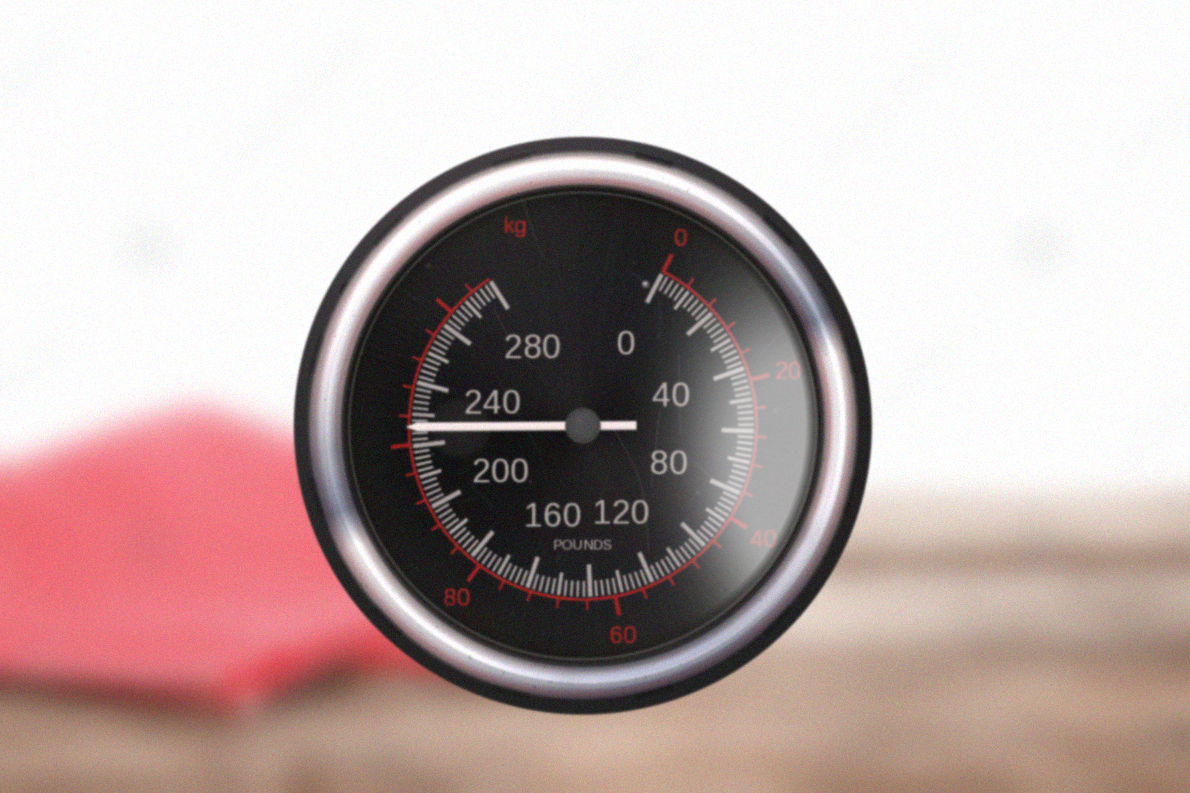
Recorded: value=226 unit=lb
